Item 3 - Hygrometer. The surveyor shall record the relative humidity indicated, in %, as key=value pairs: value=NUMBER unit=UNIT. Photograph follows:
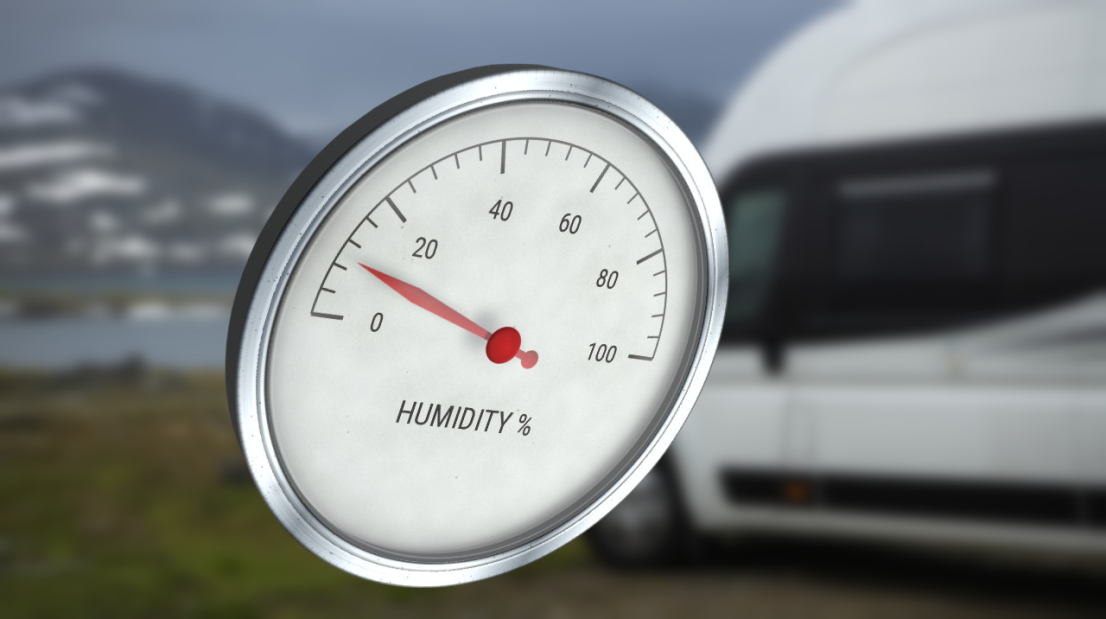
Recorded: value=10 unit=%
